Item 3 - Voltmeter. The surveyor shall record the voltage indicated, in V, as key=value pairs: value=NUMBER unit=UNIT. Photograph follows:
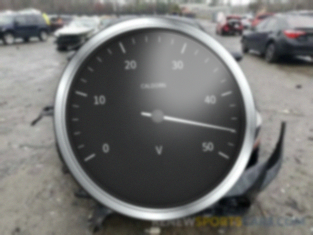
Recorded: value=46 unit=V
